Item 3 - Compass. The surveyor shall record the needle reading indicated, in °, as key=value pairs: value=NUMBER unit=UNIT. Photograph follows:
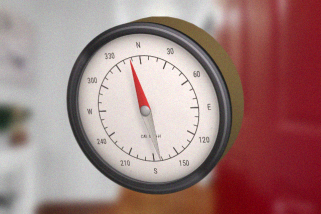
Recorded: value=350 unit=°
